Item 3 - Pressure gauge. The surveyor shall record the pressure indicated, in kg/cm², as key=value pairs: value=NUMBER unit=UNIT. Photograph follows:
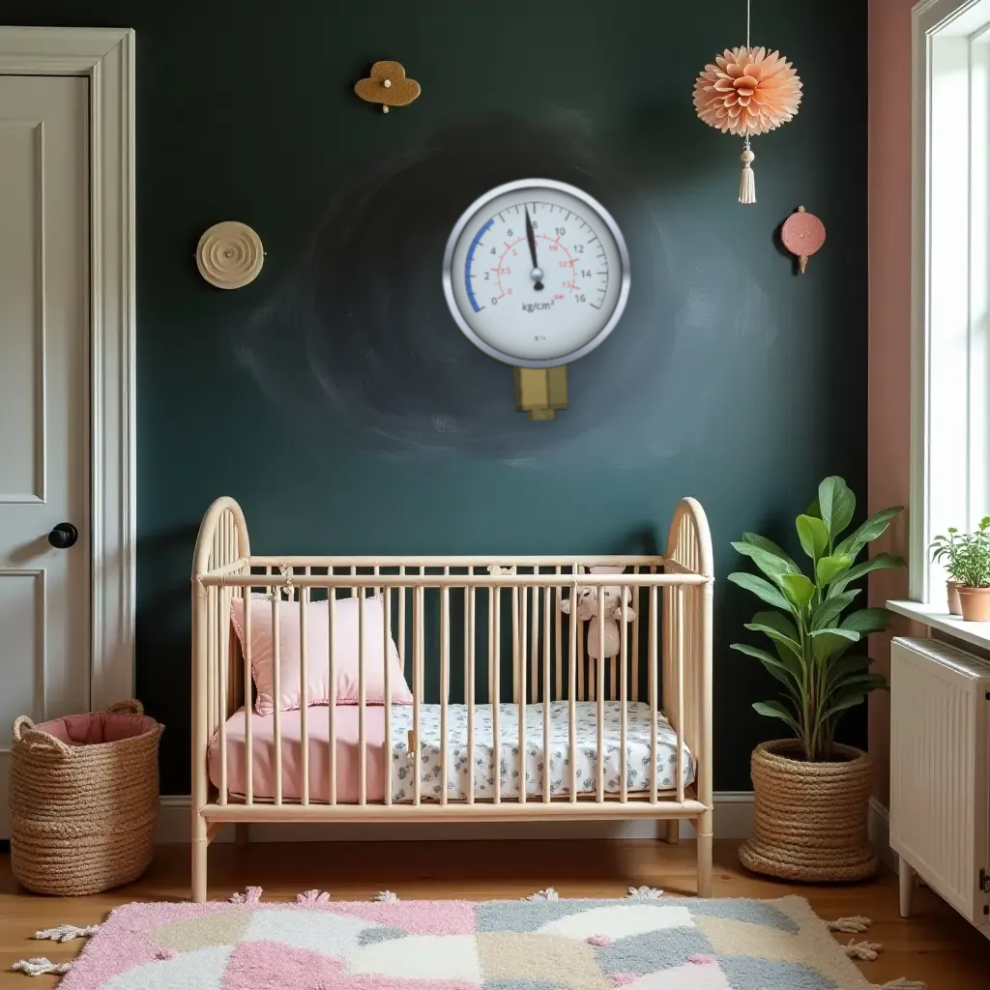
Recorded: value=7.5 unit=kg/cm²
